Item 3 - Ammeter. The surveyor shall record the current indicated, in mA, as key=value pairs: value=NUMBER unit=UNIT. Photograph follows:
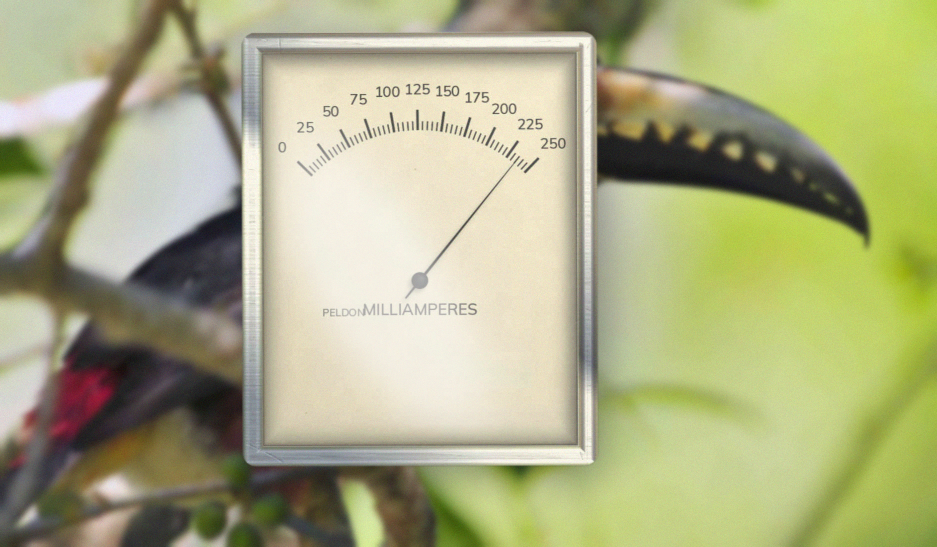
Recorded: value=235 unit=mA
